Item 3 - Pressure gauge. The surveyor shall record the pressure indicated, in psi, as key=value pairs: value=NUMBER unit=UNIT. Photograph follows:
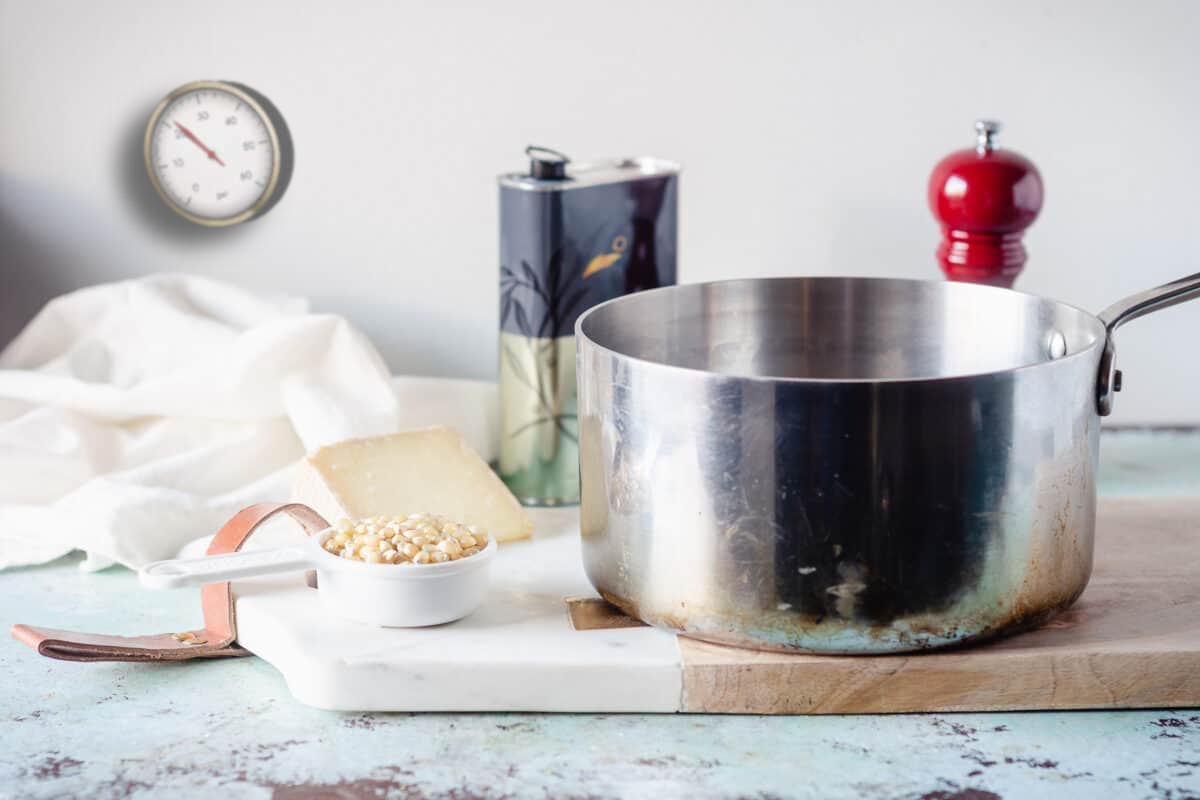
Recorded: value=22 unit=psi
